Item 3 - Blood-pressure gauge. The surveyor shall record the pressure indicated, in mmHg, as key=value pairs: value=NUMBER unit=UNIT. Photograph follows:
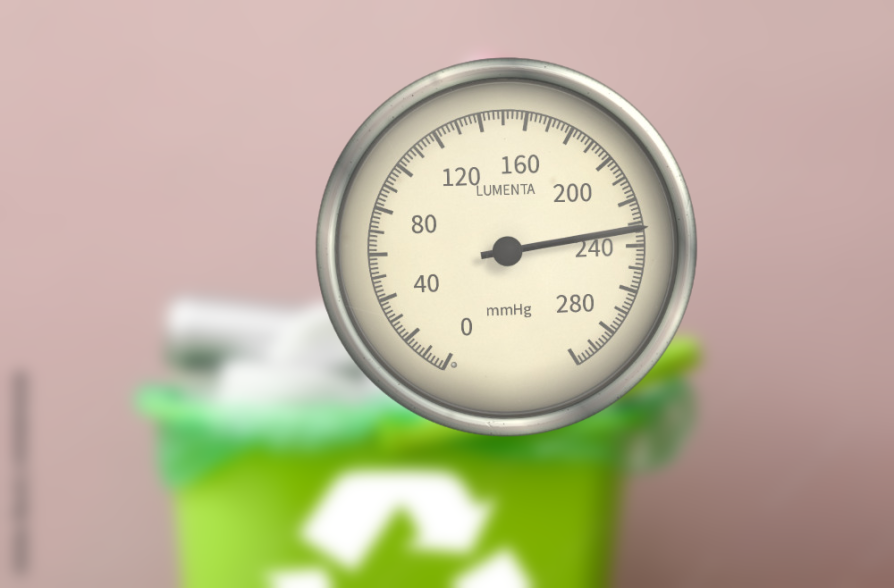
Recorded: value=232 unit=mmHg
